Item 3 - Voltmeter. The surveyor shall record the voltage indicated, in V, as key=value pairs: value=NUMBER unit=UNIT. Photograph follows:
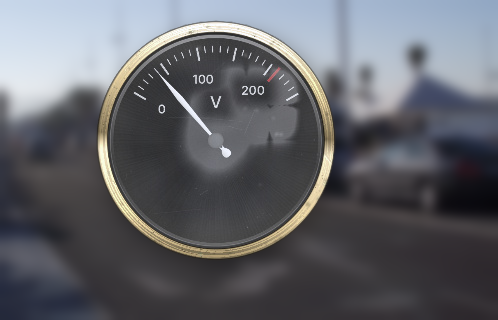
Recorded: value=40 unit=V
